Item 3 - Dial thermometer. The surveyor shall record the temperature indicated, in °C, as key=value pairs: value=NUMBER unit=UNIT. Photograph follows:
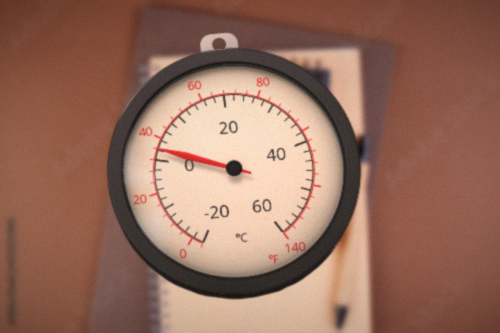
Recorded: value=2 unit=°C
